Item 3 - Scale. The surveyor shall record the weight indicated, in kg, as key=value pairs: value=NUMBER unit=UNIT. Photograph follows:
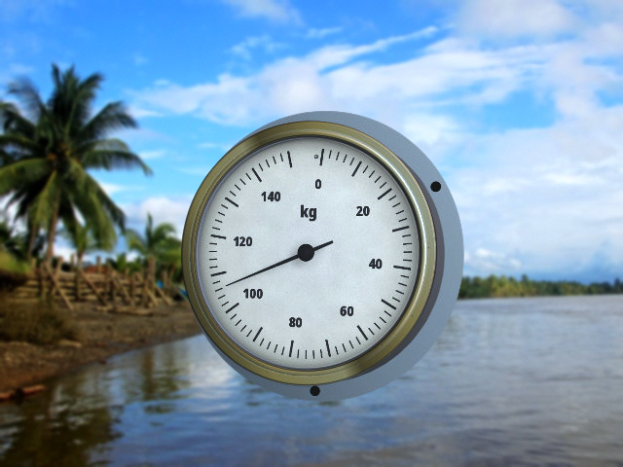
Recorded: value=106 unit=kg
